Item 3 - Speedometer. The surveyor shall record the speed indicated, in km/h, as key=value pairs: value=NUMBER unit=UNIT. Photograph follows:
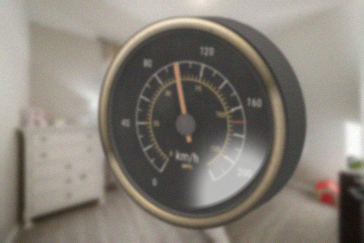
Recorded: value=100 unit=km/h
